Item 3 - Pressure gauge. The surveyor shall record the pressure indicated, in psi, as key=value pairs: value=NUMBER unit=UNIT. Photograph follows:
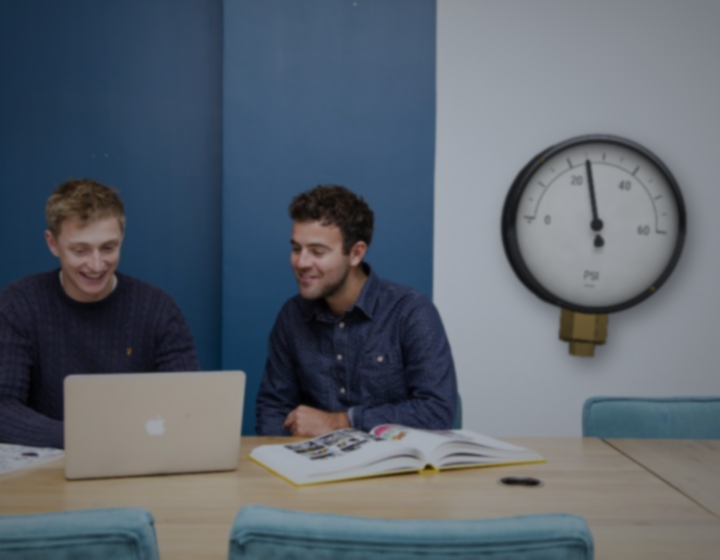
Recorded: value=25 unit=psi
